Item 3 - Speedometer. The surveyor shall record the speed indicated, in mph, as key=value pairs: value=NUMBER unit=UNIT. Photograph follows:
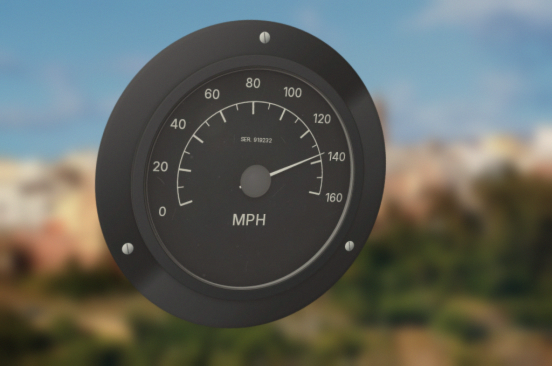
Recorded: value=135 unit=mph
